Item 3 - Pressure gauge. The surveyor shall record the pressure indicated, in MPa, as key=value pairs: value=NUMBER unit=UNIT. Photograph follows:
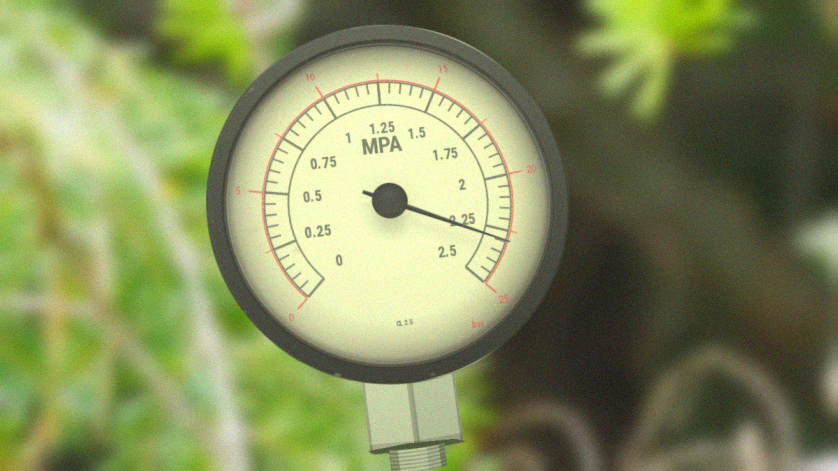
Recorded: value=2.3 unit=MPa
